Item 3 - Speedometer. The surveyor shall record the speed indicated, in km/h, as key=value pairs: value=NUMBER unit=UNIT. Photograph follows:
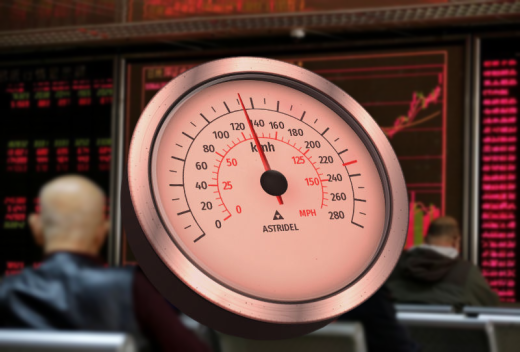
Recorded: value=130 unit=km/h
